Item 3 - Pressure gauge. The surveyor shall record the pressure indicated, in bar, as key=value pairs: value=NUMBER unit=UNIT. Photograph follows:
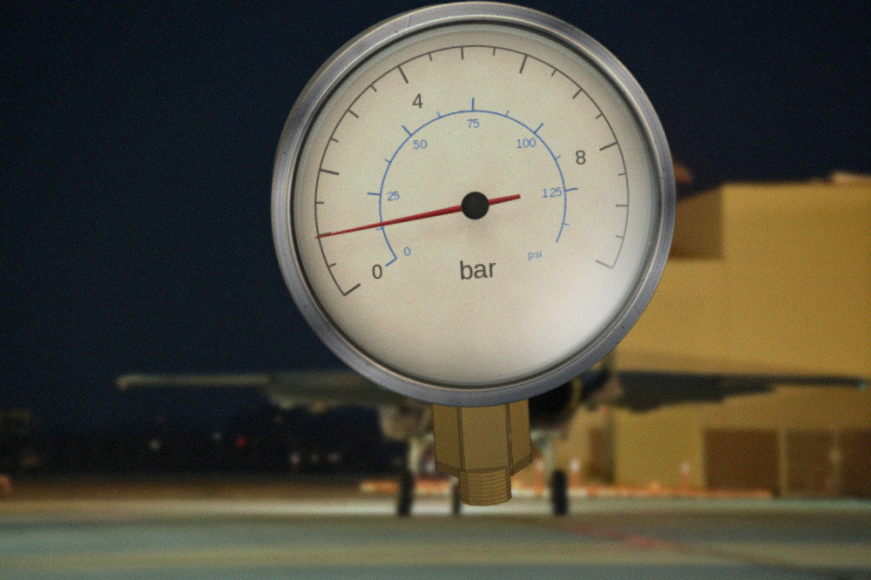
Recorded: value=1 unit=bar
